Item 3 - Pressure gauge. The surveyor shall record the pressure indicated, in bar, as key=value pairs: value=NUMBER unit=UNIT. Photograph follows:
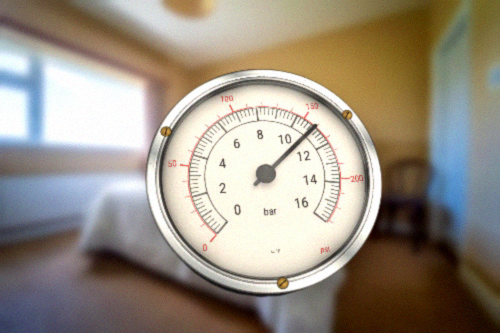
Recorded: value=11 unit=bar
